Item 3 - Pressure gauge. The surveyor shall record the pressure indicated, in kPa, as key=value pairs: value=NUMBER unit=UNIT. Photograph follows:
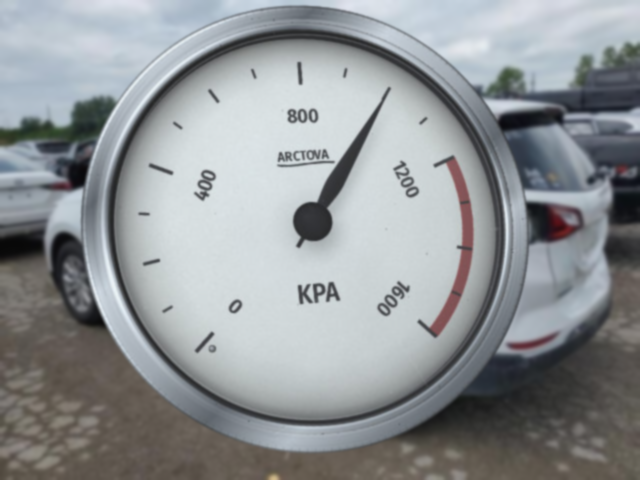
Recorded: value=1000 unit=kPa
